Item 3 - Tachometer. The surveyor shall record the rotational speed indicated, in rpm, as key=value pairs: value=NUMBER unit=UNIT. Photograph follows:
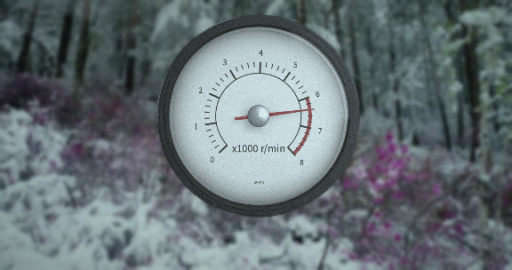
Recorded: value=6400 unit=rpm
